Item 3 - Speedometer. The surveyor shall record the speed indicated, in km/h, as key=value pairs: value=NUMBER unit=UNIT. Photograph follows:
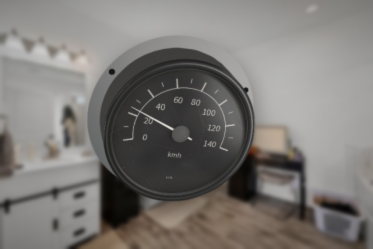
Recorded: value=25 unit=km/h
